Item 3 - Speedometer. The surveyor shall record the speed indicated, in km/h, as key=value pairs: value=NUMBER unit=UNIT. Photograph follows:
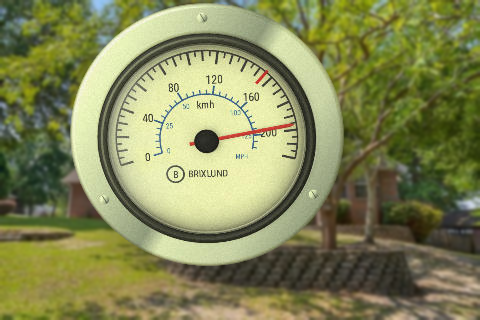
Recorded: value=195 unit=km/h
